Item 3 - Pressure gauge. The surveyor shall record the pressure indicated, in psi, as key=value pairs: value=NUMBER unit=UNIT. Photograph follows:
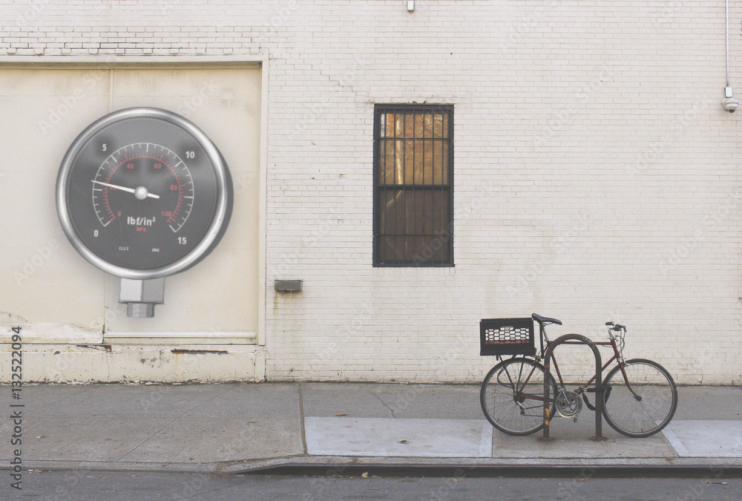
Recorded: value=3 unit=psi
